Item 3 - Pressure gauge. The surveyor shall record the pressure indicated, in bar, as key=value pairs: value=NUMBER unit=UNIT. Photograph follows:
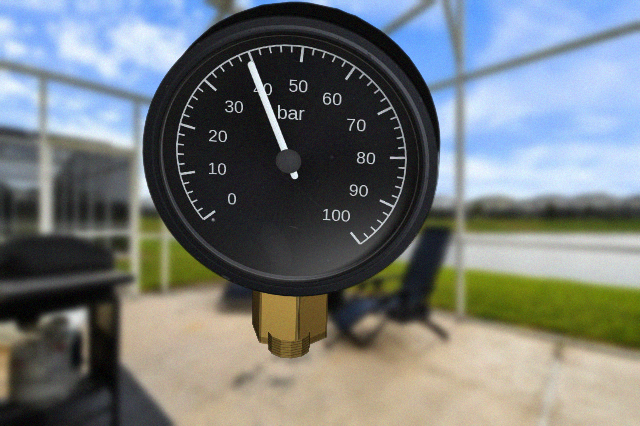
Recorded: value=40 unit=bar
